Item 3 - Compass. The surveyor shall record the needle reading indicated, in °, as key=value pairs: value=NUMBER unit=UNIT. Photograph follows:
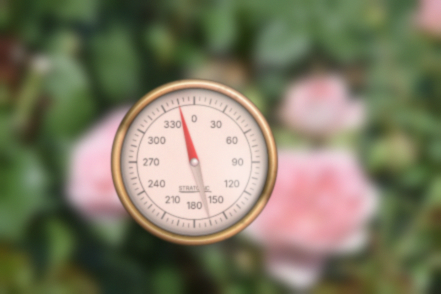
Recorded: value=345 unit=°
